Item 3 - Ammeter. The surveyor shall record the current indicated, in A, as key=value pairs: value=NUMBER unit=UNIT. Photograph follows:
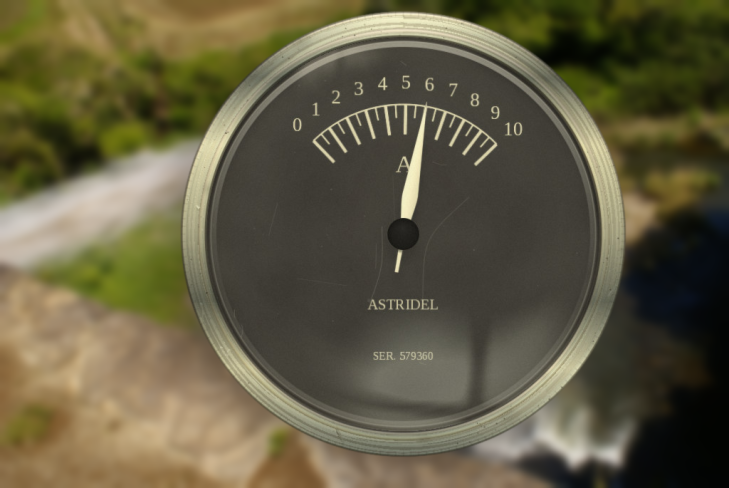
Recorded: value=6 unit=A
